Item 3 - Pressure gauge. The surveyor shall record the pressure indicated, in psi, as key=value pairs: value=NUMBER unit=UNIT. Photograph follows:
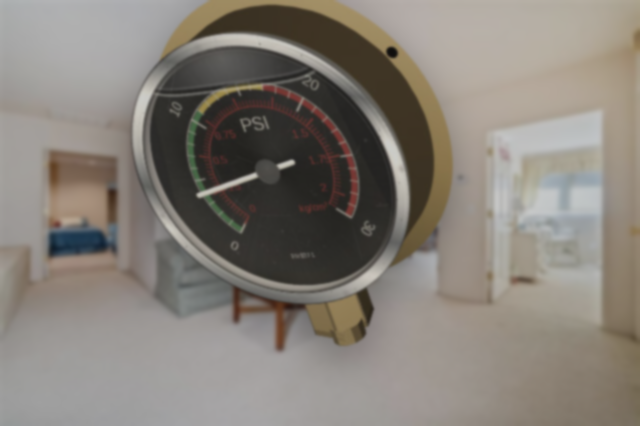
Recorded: value=4 unit=psi
